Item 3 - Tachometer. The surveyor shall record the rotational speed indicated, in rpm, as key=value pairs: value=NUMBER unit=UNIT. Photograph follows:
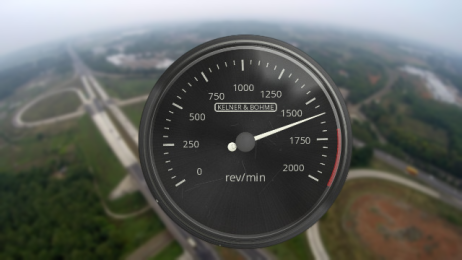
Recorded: value=1600 unit=rpm
